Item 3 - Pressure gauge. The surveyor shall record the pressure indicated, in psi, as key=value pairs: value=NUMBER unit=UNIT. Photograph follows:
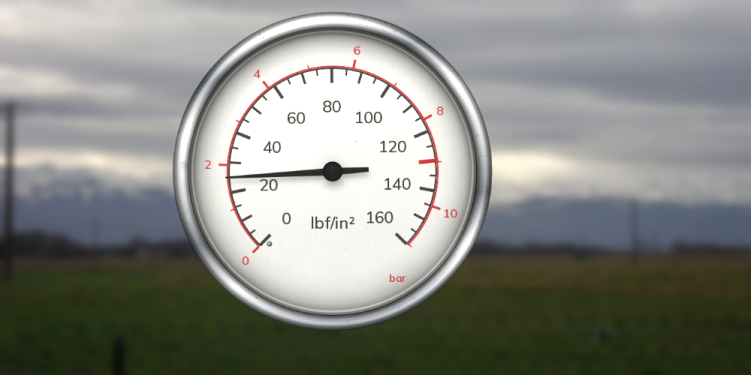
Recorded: value=25 unit=psi
